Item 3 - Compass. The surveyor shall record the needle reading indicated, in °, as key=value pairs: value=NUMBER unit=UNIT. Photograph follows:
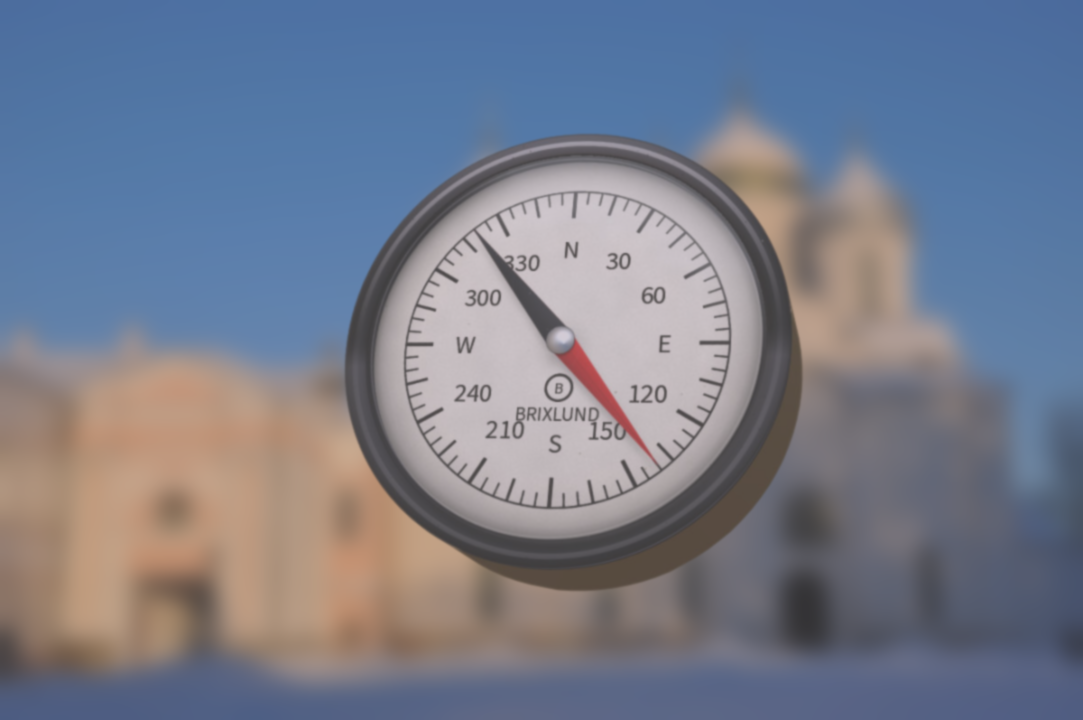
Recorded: value=140 unit=°
